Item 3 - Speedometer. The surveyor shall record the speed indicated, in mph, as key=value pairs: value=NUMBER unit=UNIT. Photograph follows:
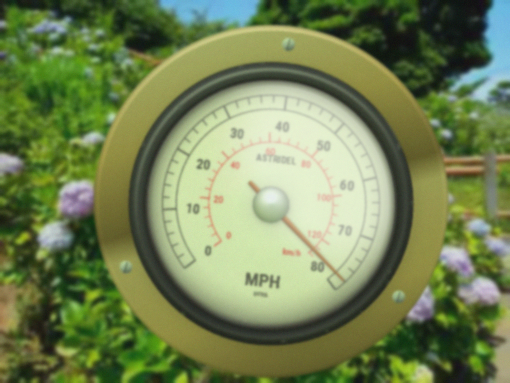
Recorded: value=78 unit=mph
